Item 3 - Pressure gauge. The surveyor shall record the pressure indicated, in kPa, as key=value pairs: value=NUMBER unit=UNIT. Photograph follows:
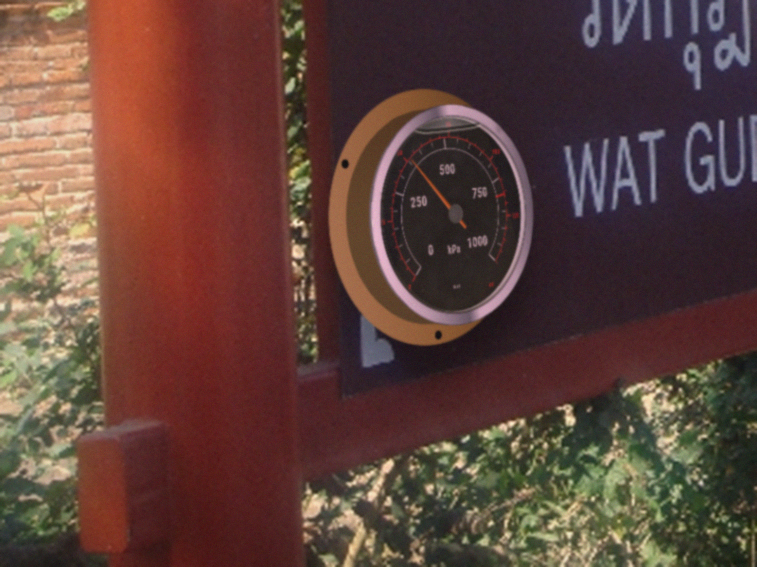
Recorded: value=350 unit=kPa
